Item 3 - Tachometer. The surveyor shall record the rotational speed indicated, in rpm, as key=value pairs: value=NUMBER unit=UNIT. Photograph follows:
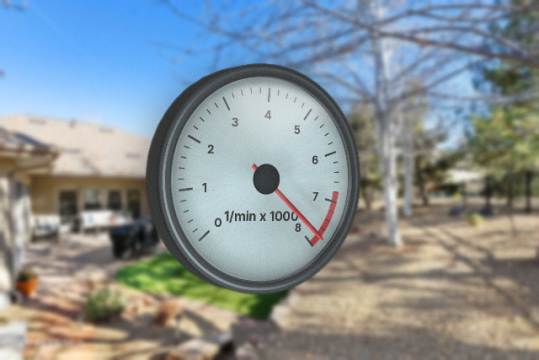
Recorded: value=7800 unit=rpm
